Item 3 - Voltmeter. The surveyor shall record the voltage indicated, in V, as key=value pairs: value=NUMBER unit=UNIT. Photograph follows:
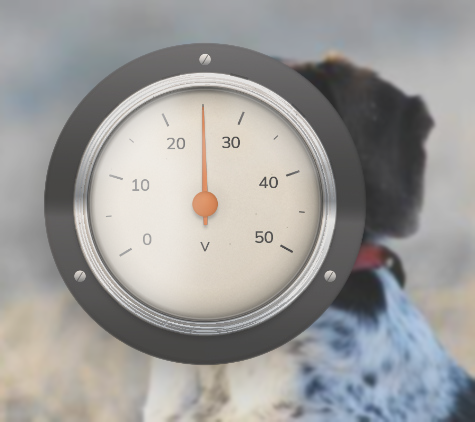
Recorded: value=25 unit=V
